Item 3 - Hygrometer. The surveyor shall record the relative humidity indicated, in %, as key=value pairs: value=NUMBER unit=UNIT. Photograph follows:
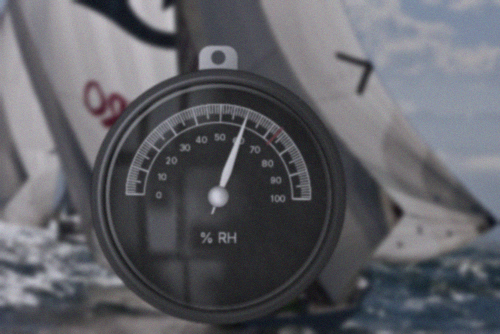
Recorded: value=60 unit=%
